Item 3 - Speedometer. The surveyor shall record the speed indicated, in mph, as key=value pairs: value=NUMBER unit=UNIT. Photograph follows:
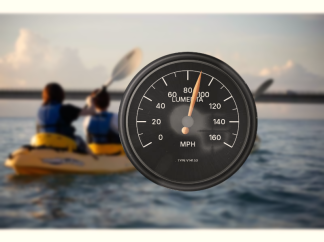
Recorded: value=90 unit=mph
